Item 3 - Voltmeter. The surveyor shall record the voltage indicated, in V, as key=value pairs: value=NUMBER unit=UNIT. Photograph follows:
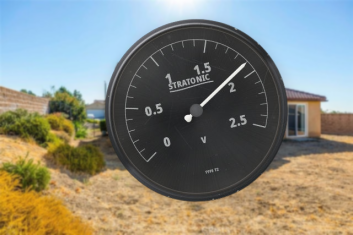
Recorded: value=1.9 unit=V
